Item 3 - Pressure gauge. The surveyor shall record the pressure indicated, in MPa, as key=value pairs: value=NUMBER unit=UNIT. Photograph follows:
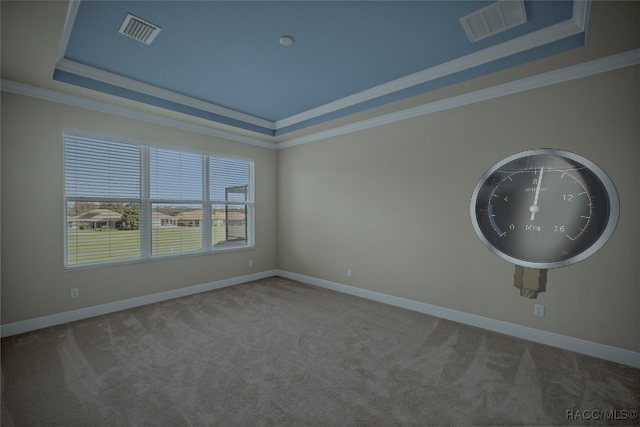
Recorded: value=8.5 unit=MPa
